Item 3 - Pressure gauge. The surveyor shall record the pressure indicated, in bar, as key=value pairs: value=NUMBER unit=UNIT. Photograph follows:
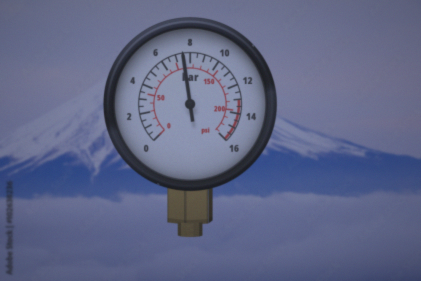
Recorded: value=7.5 unit=bar
